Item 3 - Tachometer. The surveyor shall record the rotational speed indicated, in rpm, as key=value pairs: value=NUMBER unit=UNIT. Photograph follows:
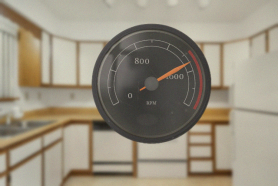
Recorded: value=1500 unit=rpm
